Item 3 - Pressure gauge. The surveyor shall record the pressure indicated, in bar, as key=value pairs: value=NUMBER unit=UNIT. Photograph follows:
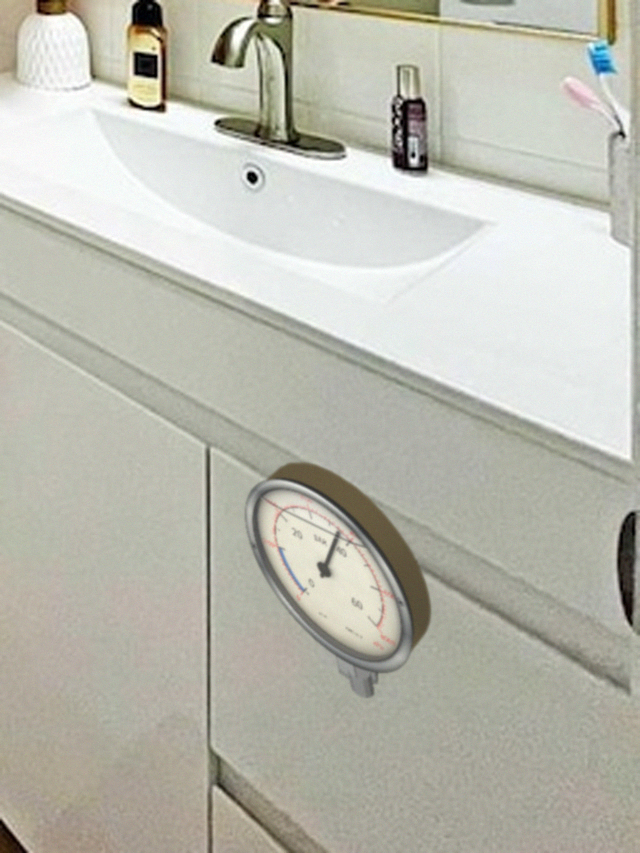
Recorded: value=37.5 unit=bar
